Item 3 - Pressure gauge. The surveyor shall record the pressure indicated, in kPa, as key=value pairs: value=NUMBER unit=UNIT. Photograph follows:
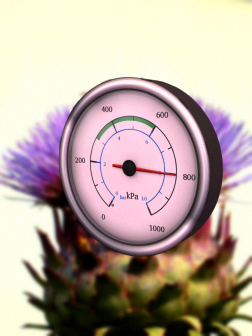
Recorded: value=800 unit=kPa
